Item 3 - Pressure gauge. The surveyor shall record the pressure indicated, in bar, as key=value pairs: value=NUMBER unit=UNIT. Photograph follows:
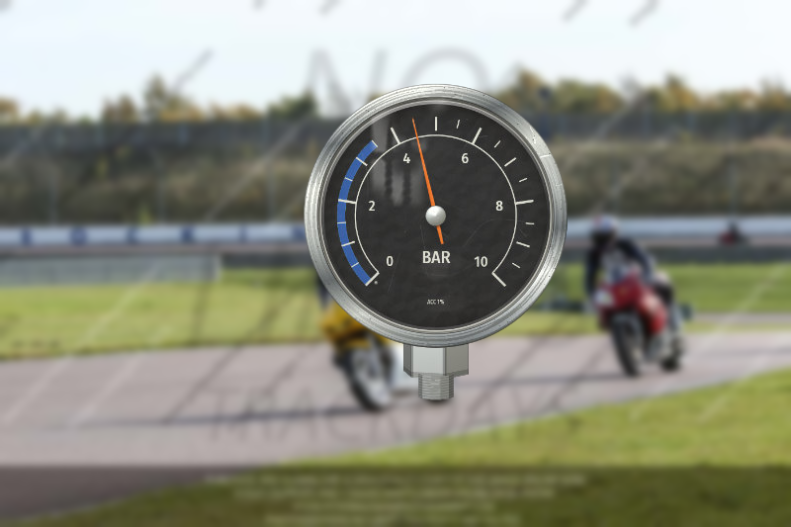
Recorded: value=4.5 unit=bar
